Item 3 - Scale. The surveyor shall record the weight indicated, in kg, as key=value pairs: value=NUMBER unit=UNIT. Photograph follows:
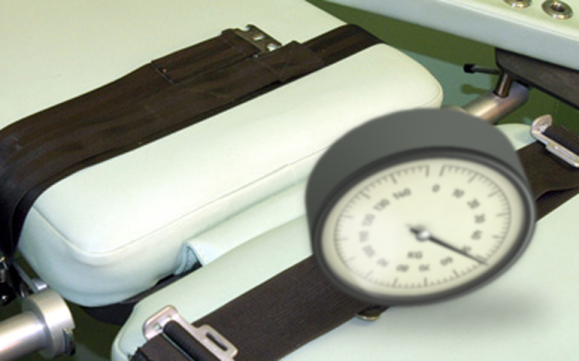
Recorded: value=50 unit=kg
